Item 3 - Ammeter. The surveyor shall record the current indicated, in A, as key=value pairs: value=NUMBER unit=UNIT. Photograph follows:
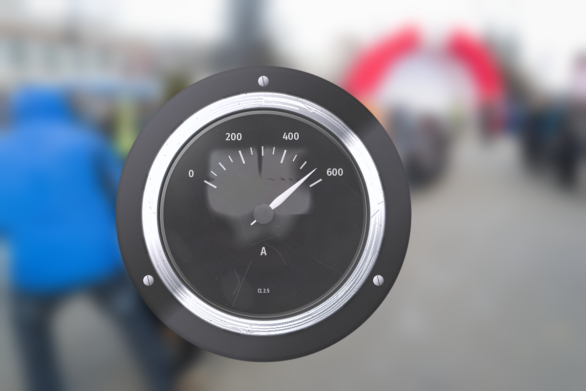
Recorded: value=550 unit=A
